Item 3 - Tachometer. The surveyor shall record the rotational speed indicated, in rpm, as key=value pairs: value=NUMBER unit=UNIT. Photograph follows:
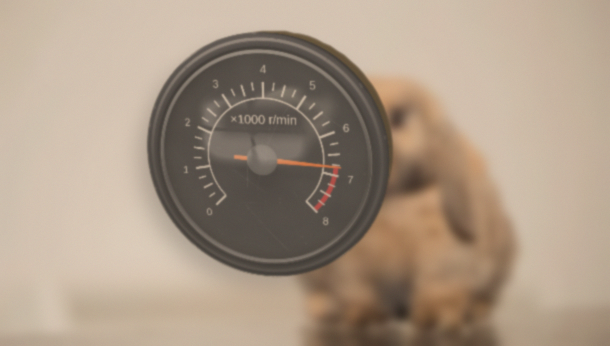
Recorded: value=6750 unit=rpm
